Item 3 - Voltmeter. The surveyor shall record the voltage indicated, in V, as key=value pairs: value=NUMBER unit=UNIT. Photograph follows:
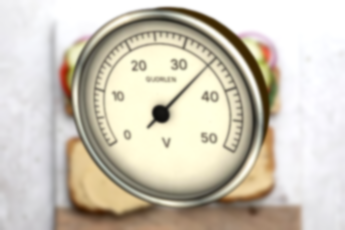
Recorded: value=35 unit=V
